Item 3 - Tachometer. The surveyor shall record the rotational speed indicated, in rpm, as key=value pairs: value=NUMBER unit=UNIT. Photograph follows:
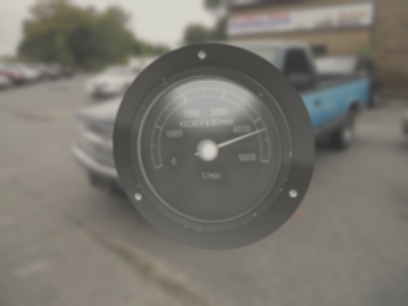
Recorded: value=4250 unit=rpm
